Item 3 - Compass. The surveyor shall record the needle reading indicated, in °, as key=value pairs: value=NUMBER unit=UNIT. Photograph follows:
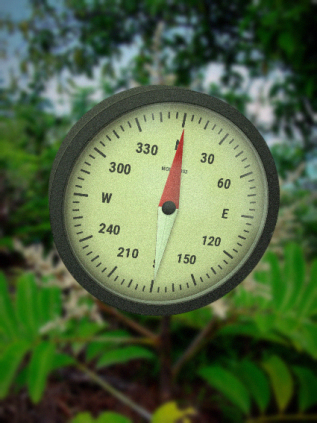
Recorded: value=0 unit=°
